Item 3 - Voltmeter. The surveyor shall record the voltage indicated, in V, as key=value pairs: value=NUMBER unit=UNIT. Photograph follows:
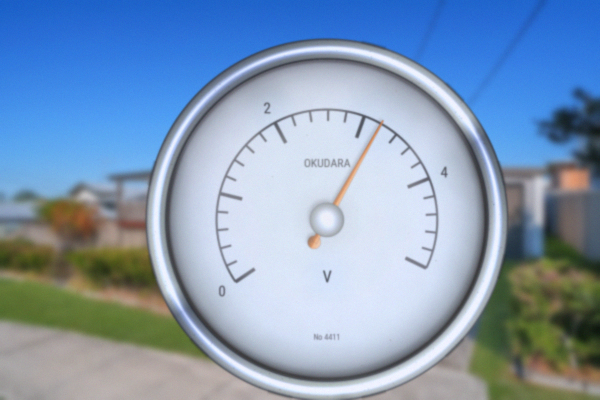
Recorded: value=3.2 unit=V
